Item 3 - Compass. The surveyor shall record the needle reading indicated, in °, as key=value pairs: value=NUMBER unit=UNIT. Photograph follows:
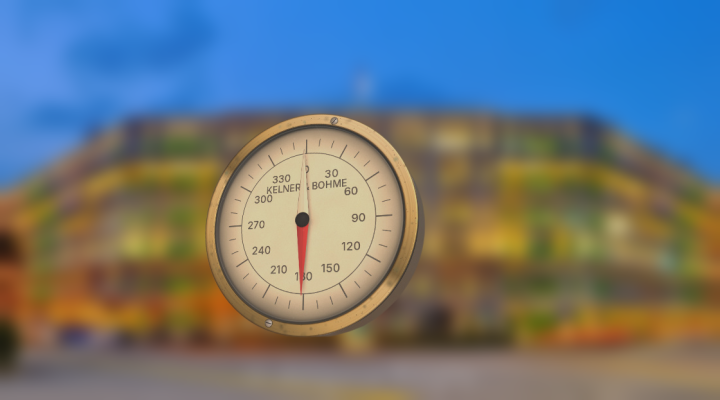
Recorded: value=180 unit=°
